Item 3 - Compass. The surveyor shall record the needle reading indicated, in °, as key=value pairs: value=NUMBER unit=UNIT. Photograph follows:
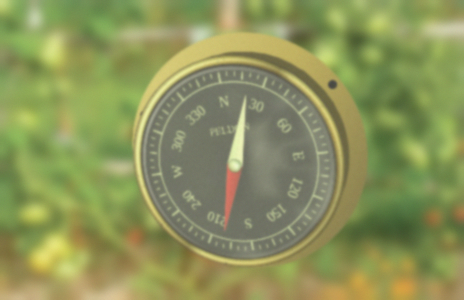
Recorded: value=200 unit=°
